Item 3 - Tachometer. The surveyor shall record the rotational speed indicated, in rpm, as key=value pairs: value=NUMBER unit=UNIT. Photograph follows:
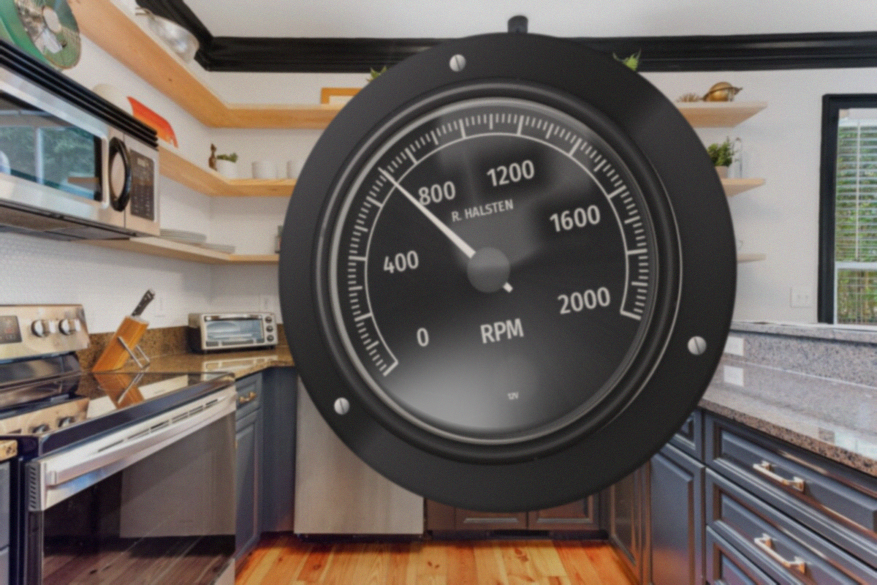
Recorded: value=700 unit=rpm
